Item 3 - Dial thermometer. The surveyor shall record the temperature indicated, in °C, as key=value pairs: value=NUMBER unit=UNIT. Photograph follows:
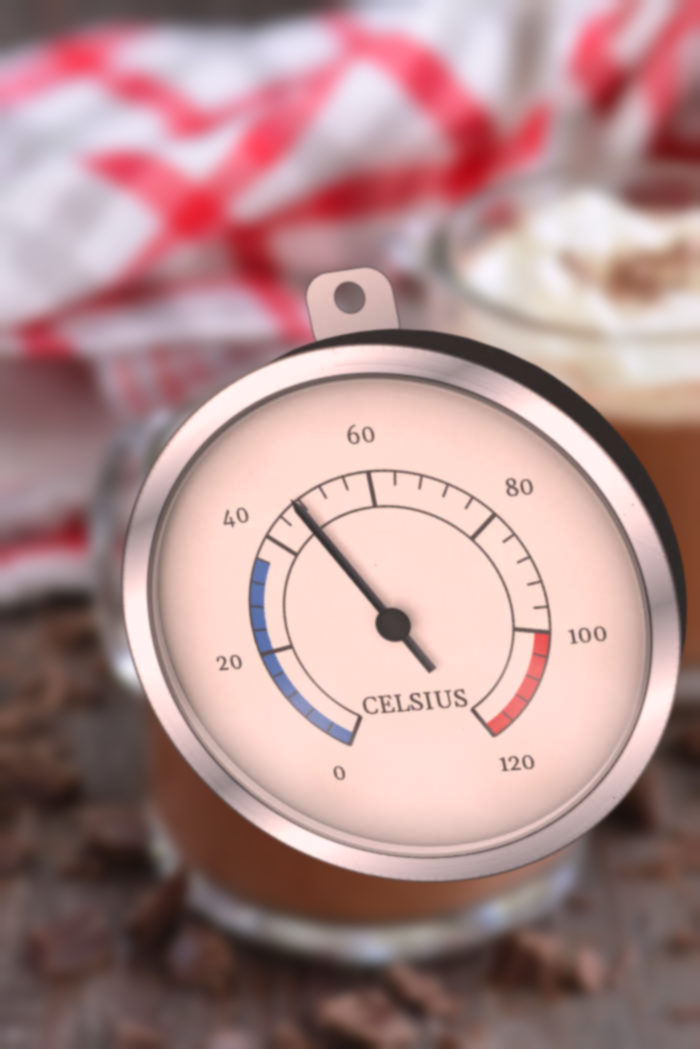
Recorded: value=48 unit=°C
